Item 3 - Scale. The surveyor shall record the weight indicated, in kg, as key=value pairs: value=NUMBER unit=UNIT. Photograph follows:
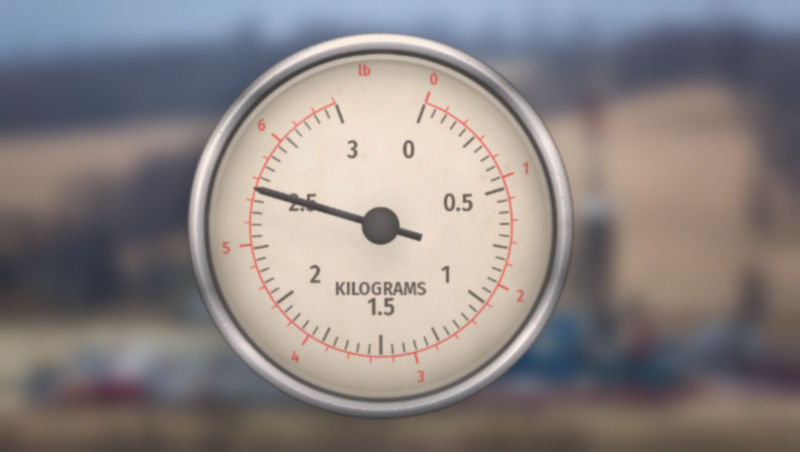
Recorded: value=2.5 unit=kg
